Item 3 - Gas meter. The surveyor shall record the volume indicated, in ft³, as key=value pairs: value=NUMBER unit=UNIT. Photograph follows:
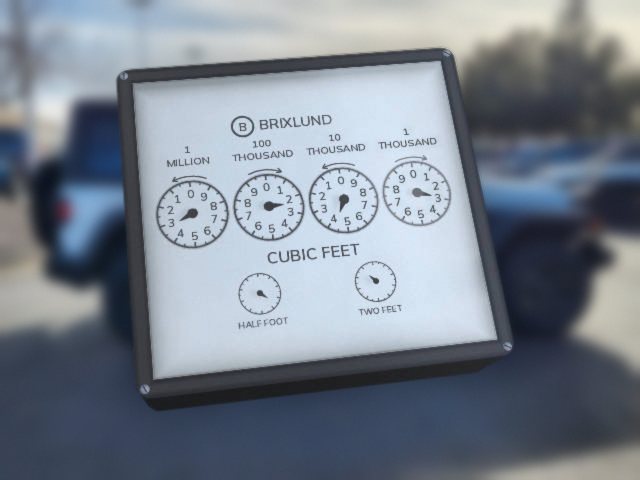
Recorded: value=324300 unit=ft³
